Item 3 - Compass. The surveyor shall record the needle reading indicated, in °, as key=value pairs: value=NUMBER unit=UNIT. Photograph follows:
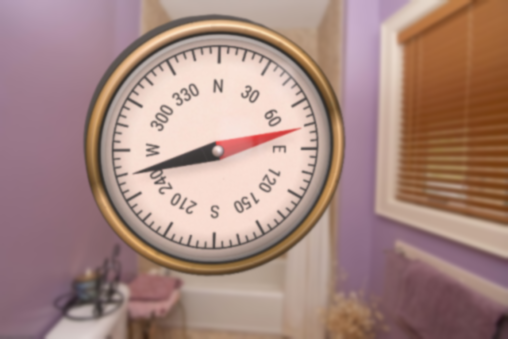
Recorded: value=75 unit=°
